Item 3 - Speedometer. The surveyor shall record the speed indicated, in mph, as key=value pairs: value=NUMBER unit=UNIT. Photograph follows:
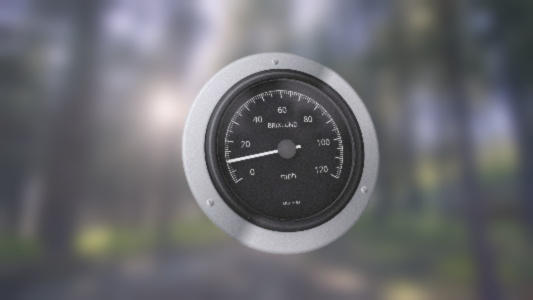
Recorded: value=10 unit=mph
